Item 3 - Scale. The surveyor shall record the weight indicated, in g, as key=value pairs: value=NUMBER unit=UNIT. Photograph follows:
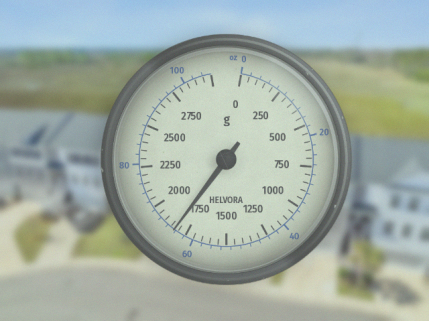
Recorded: value=1825 unit=g
